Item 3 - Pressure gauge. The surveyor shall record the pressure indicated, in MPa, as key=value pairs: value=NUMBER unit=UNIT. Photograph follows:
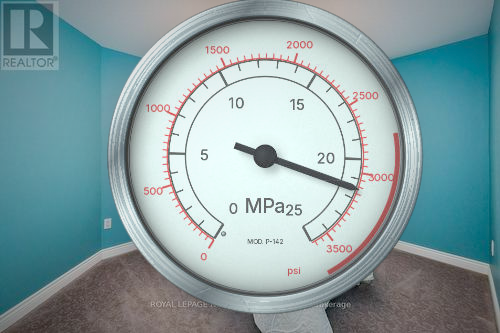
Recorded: value=21.5 unit=MPa
